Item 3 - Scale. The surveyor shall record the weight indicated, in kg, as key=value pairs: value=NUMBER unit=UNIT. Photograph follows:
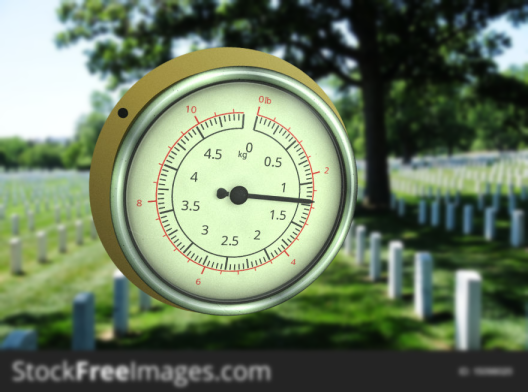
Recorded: value=1.2 unit=kg
